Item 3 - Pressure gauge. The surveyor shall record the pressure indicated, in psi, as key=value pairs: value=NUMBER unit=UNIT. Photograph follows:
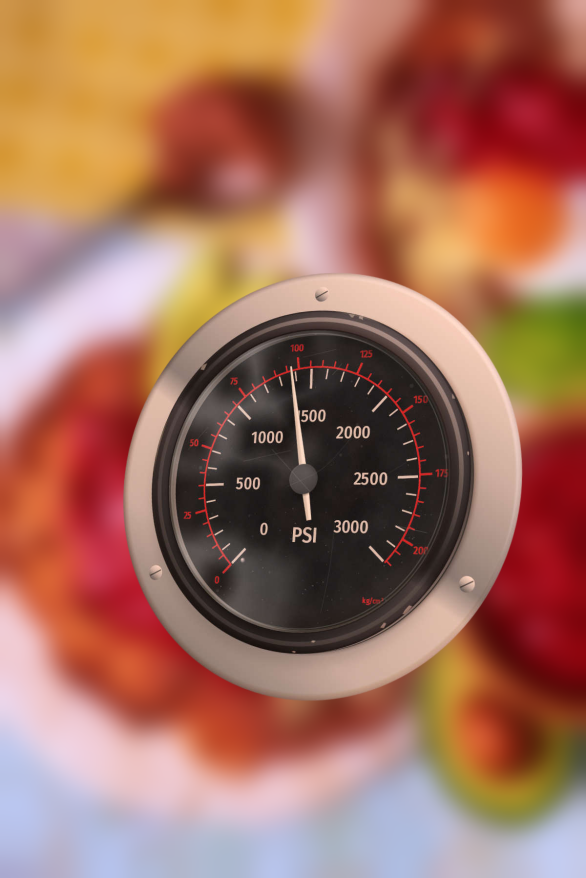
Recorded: value=1400 unit=psi
